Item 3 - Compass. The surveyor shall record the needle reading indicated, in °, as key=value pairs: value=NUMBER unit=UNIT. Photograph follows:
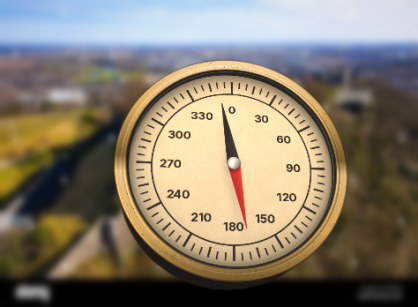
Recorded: value=170 unit=°
